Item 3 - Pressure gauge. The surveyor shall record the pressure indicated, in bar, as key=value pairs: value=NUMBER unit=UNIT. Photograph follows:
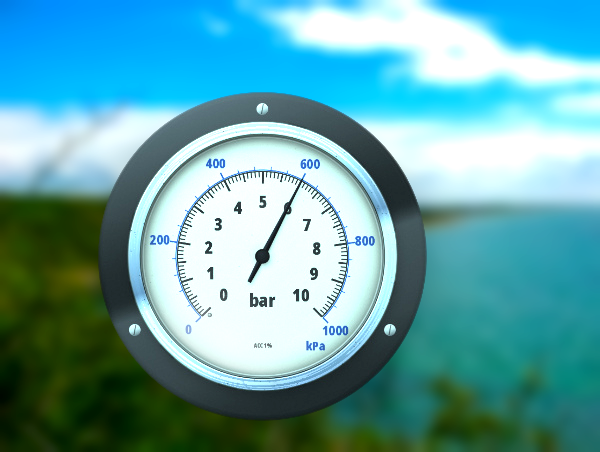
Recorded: value=6 unit=bar
